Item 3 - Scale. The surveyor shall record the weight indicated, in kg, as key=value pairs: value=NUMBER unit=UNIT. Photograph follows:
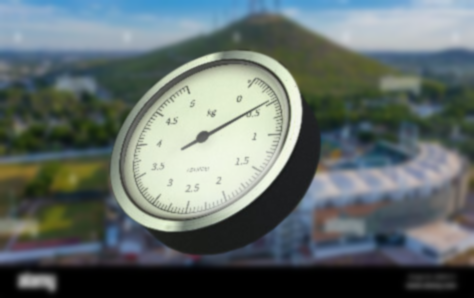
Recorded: value=0.5 unit=kg
